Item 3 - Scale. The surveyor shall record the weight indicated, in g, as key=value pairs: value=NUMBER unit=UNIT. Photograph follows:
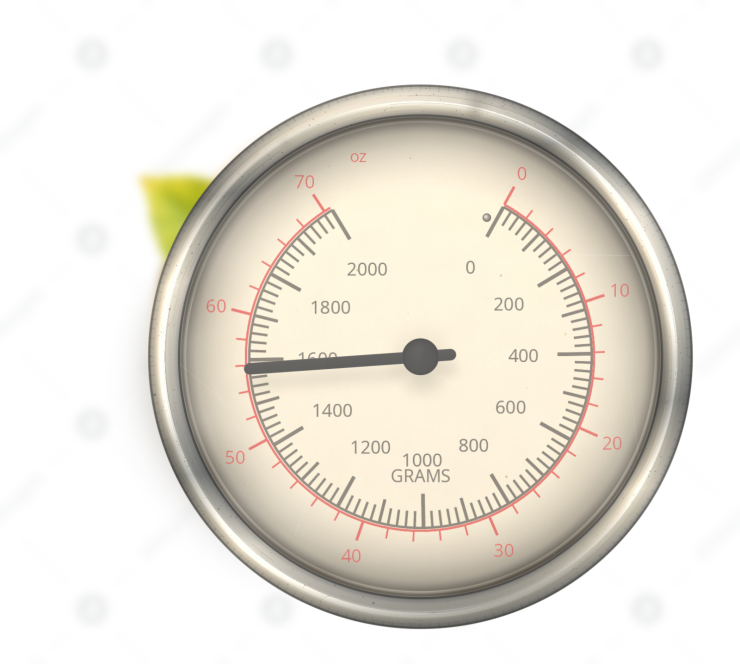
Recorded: value=1580 unit=g
